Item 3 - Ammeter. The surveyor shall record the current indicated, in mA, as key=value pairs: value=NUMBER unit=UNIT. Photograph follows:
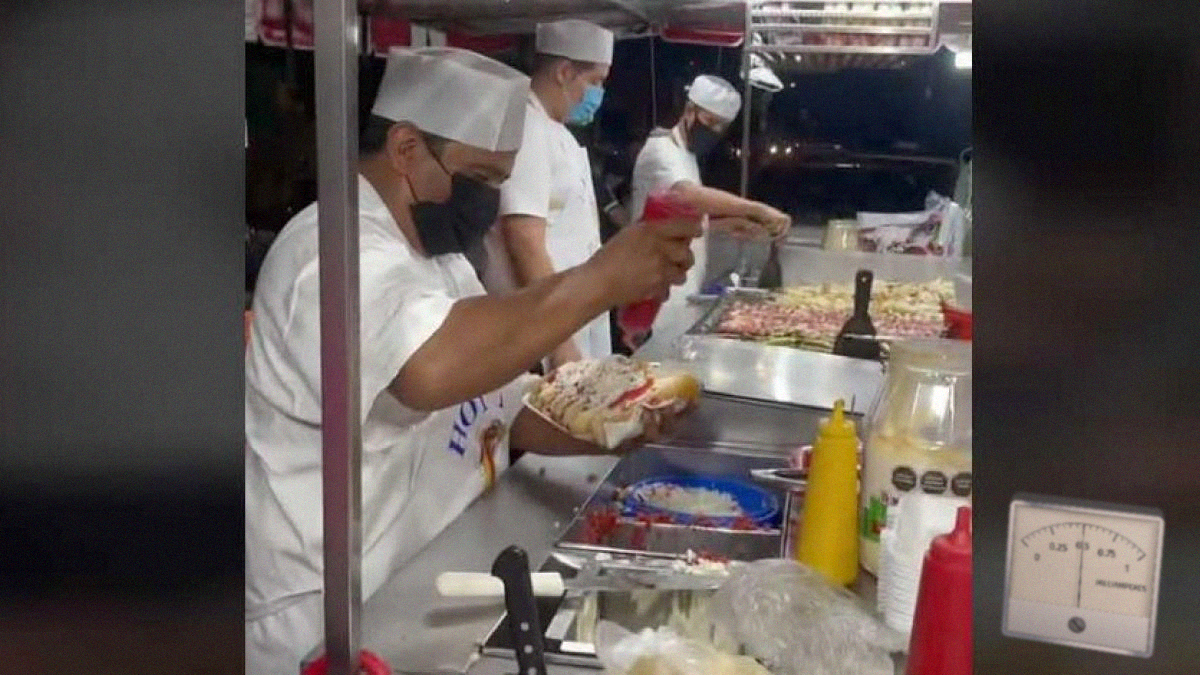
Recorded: value=0.5 unit=mA
